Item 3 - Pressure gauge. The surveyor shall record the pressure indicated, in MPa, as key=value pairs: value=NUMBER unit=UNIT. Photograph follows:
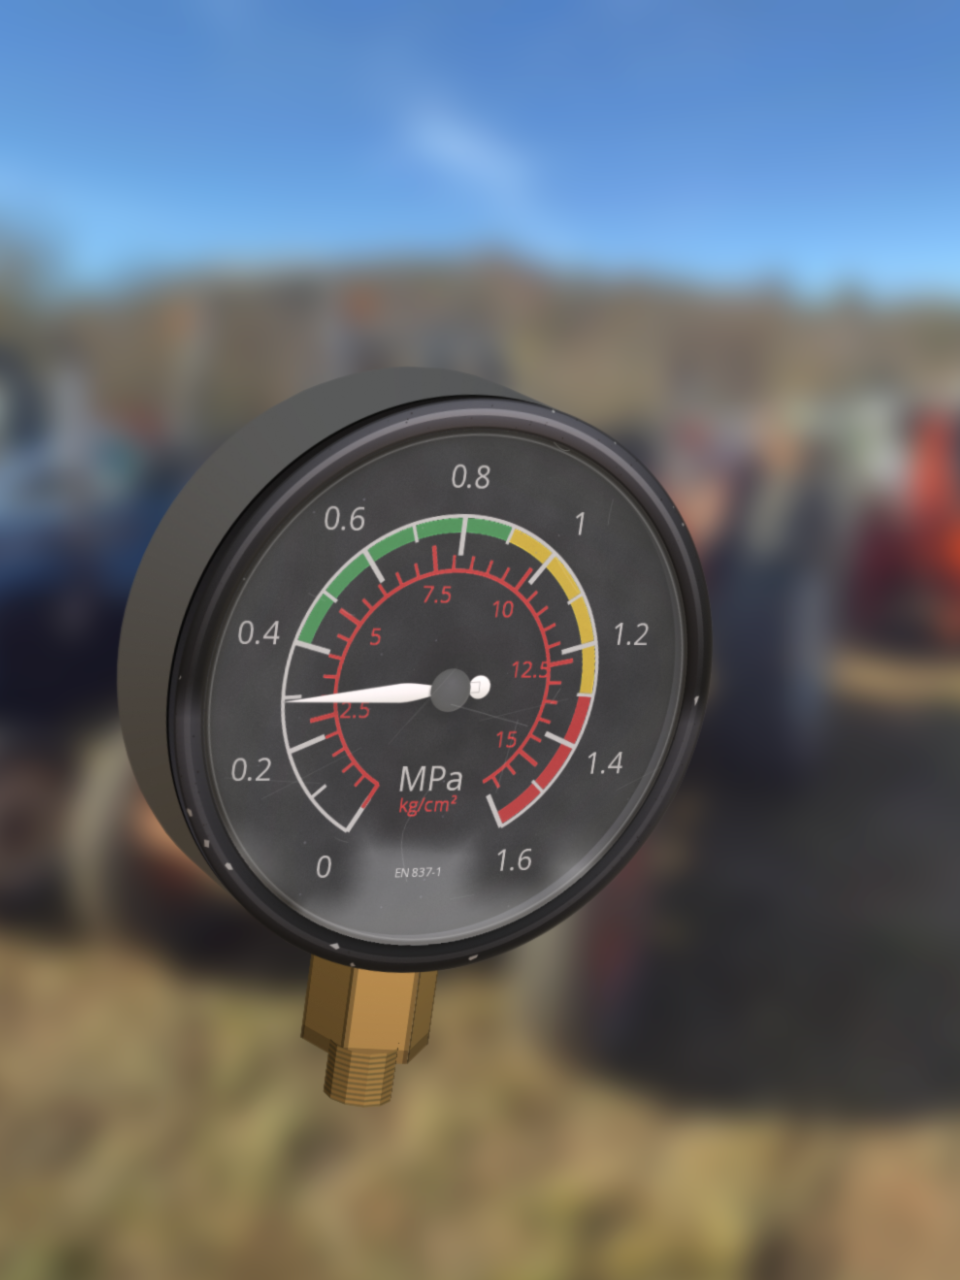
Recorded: value=0.3 unit=MPa
